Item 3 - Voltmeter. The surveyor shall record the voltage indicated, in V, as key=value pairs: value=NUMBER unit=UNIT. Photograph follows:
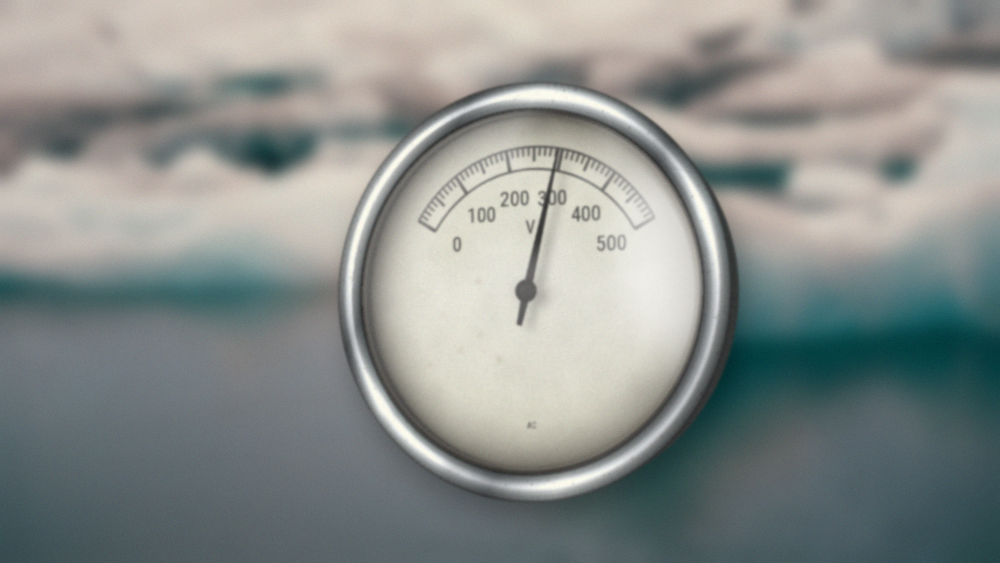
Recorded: value=300 unit=V
